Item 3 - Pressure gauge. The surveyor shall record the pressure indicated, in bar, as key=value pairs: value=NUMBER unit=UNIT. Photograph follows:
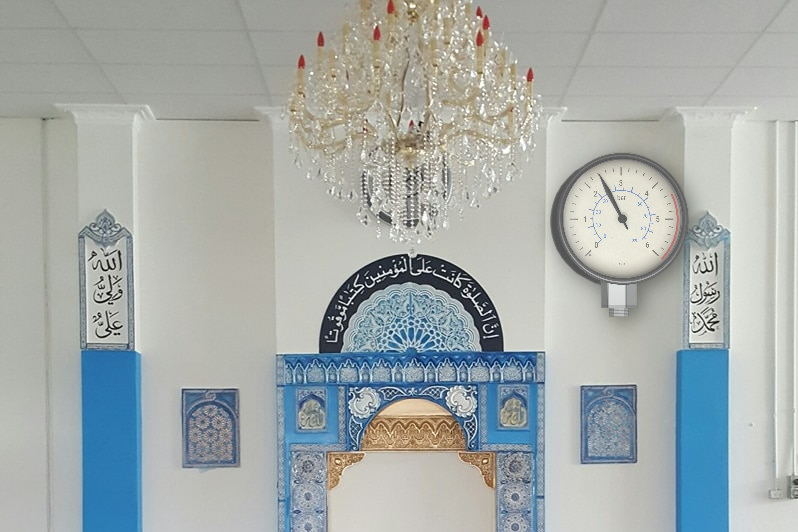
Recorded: value=2.4 unit=bar
